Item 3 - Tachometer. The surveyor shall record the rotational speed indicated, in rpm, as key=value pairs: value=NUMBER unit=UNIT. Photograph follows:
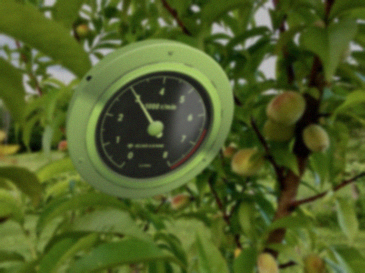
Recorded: value=3000 unit=rpm
